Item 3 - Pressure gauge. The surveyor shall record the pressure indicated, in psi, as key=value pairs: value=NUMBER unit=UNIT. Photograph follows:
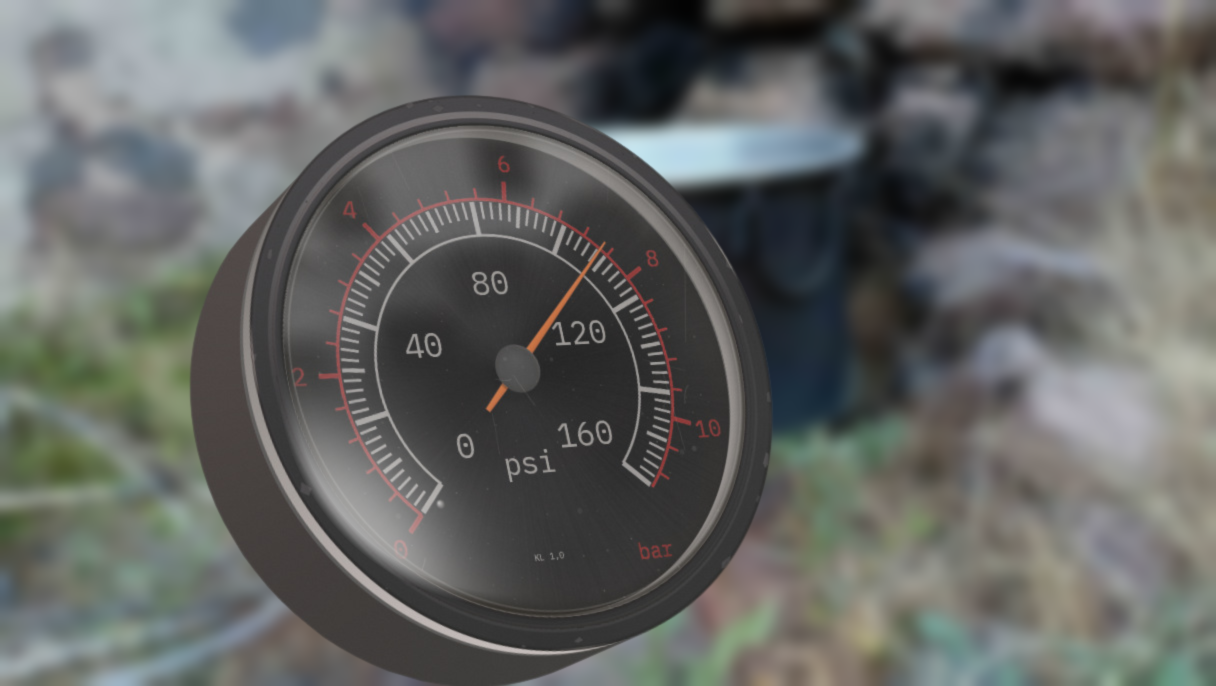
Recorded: value=108 unit=psi
